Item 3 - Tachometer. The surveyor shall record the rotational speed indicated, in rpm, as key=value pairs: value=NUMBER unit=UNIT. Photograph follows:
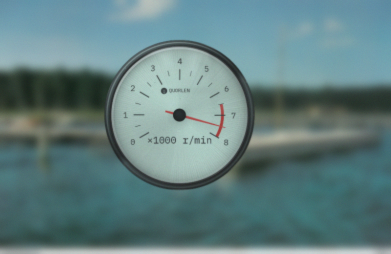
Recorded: value=7500 unit=rpm
